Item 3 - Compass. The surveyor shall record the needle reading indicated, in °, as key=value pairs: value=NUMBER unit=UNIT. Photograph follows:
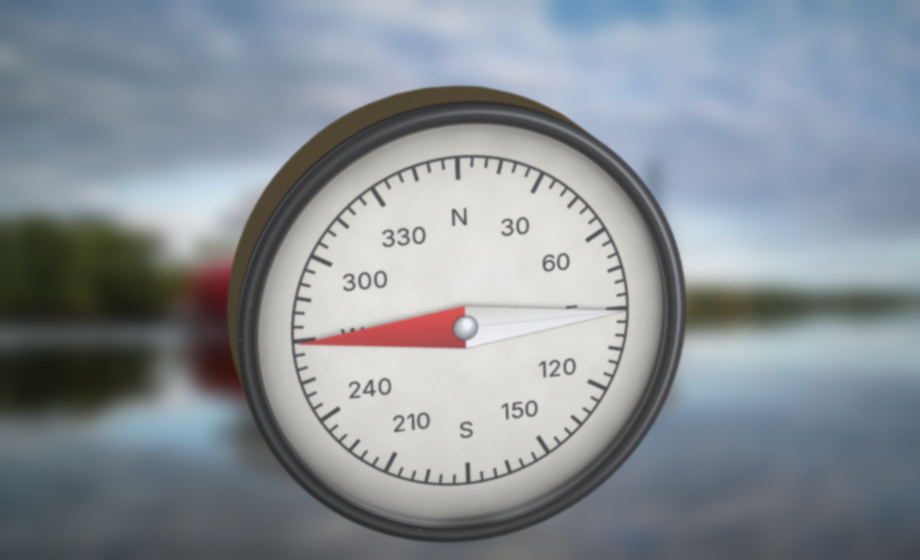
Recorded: value=270 unit=°
